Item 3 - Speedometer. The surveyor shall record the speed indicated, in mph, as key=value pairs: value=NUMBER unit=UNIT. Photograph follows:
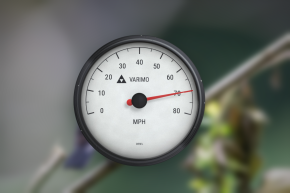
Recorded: value=70 unit=mph
